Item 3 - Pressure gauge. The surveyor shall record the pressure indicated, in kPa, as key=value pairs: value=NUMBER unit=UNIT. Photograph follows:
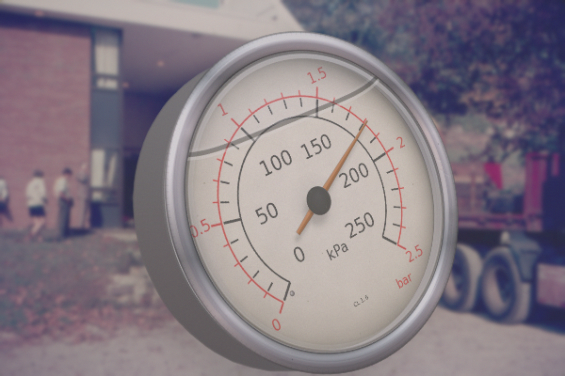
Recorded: value=180 unit=kPa
